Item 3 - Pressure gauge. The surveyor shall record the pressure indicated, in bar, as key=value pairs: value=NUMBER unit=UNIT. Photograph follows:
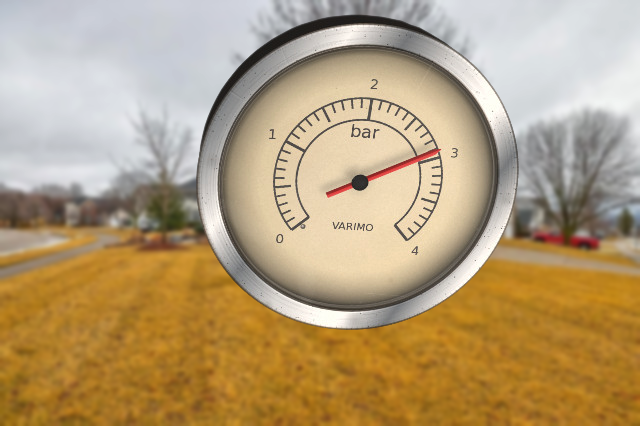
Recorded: value=2.9 unit=bar
